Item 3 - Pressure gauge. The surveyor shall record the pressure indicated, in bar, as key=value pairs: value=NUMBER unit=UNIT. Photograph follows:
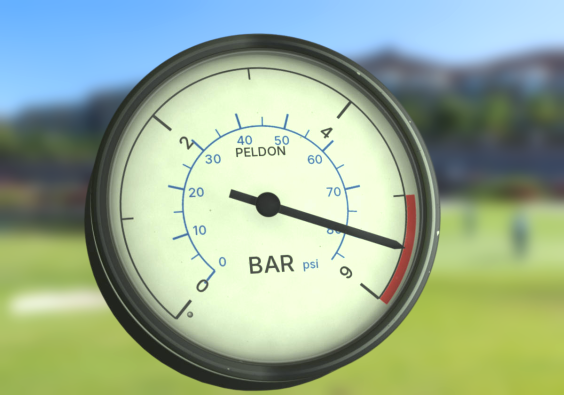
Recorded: value=5.5 unit=bar
